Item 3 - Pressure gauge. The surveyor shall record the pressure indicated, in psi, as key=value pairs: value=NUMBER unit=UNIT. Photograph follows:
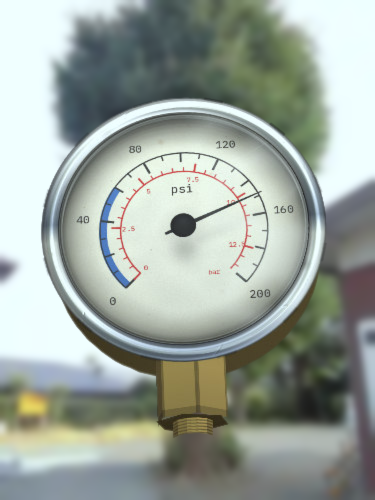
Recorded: value=150 unit=psi
